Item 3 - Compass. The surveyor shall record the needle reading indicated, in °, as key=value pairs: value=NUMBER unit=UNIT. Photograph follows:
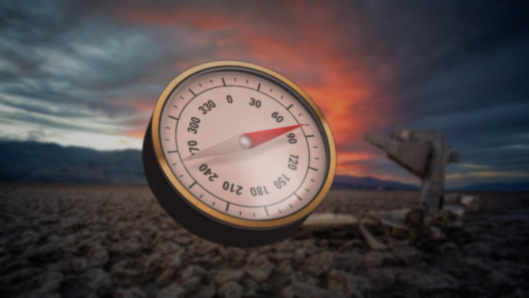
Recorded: value=80 unit=°
